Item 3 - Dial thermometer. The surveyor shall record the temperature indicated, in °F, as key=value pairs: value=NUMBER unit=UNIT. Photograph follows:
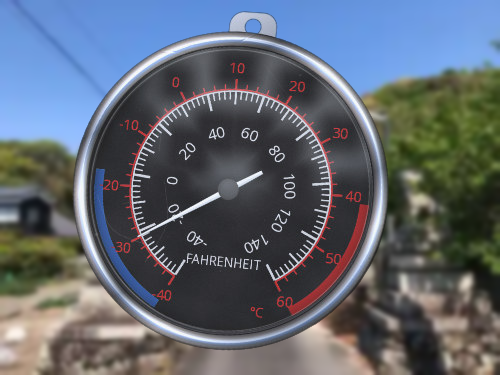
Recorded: value=-22 unit=°F
